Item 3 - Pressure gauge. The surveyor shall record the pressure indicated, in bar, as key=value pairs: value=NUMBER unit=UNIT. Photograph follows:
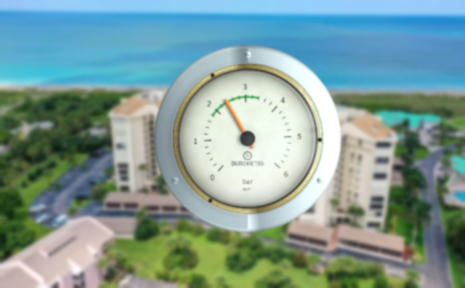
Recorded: value=2.4 unit=bar
